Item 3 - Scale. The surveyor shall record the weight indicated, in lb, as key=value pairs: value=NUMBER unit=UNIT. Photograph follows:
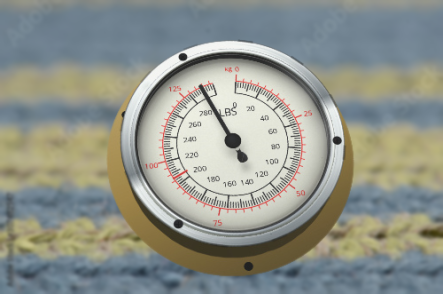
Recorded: value=290 unit=lb
